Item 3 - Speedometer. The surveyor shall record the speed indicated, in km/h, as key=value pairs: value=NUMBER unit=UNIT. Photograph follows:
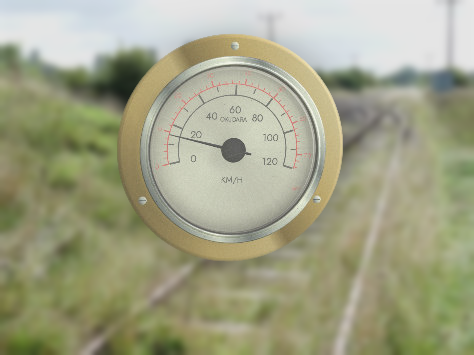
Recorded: value=15 unit=km/h
